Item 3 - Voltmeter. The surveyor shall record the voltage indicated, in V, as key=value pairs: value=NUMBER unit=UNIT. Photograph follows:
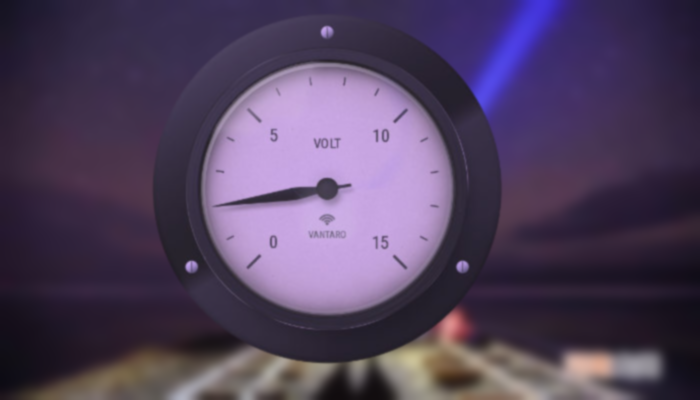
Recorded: value=2 unit=V
